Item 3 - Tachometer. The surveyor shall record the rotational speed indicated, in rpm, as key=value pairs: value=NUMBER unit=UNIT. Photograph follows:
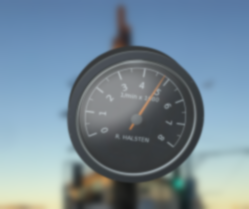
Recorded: value=4750 unit=rpm
